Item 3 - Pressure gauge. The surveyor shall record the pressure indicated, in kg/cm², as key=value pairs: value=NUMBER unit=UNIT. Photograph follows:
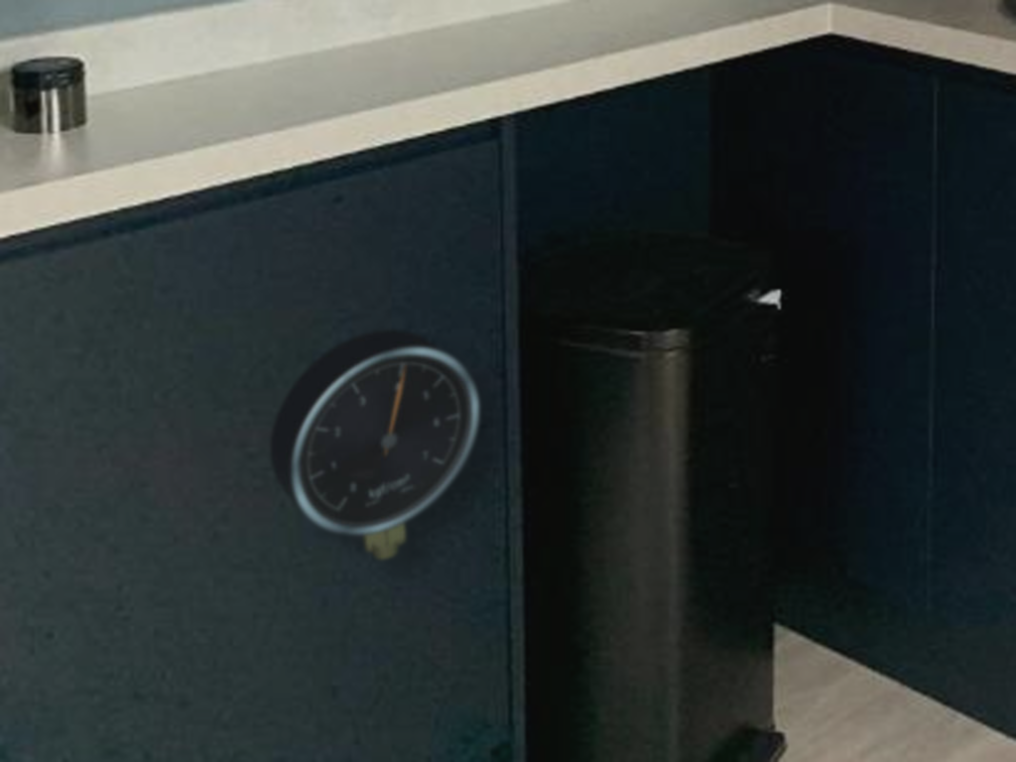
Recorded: value=4 unit=kg/cm²
